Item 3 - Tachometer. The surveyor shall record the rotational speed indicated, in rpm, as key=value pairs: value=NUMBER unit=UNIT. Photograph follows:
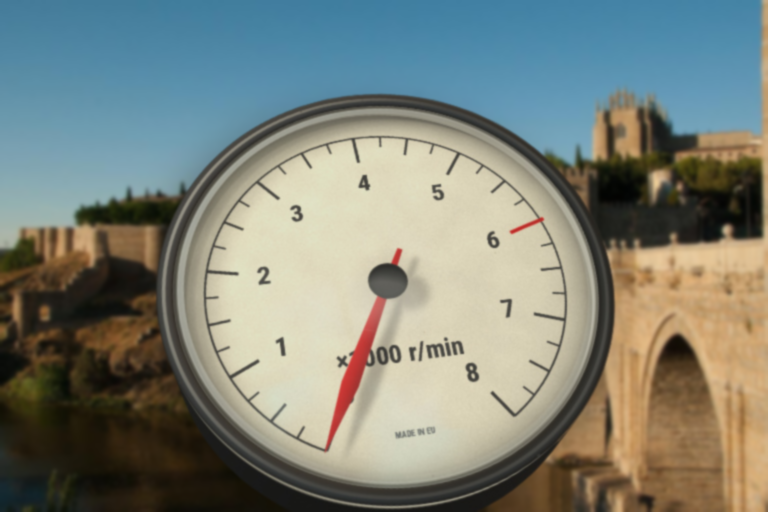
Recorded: value=0 unit=rpm
